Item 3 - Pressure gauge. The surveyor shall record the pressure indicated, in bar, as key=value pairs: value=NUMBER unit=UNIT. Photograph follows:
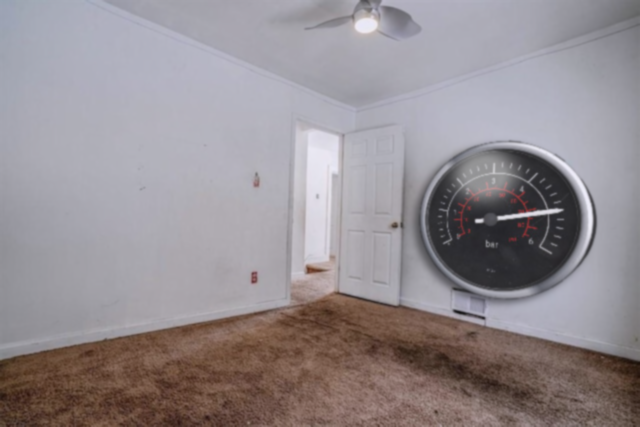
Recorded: value=5 unit=bar
